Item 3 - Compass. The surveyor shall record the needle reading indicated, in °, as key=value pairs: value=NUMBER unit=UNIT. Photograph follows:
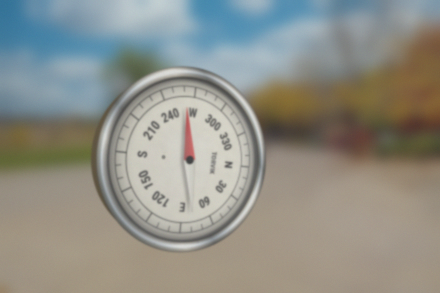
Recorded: value=260 unit=°
